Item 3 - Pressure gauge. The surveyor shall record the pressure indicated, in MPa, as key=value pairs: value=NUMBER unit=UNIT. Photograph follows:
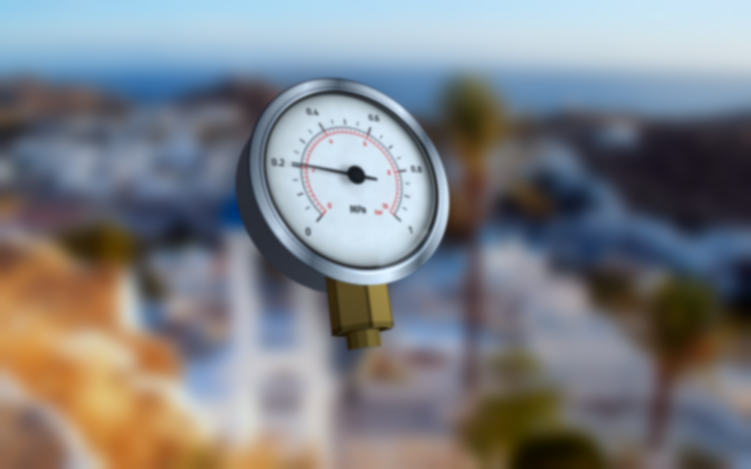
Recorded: value=0.2 unit=MPa
